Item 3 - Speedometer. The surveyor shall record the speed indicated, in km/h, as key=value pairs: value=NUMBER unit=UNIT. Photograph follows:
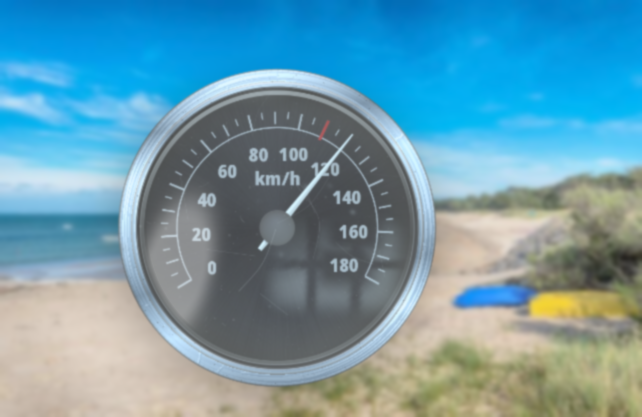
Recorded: value=120 unit=km/h
